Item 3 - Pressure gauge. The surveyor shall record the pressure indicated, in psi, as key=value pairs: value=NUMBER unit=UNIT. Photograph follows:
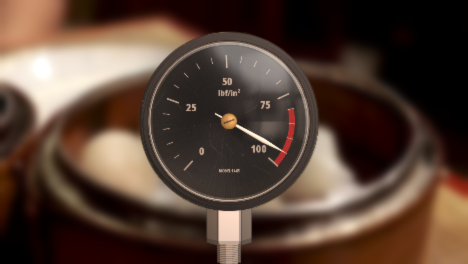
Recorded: value=95 unit=psi
